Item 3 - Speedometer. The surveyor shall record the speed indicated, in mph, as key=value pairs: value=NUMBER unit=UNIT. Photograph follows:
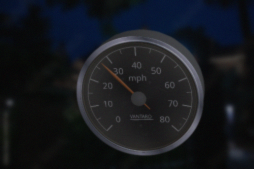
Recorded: value=27.5 unit=mph
